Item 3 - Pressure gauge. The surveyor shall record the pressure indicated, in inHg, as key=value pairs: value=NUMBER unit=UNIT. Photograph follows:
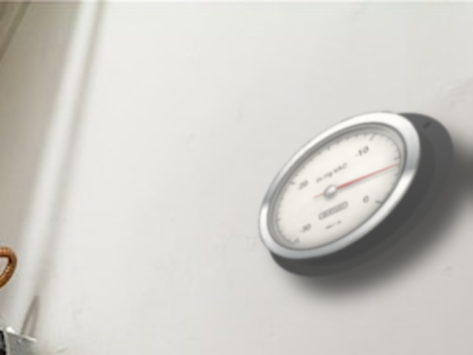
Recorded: value=-4 unit=inHg
